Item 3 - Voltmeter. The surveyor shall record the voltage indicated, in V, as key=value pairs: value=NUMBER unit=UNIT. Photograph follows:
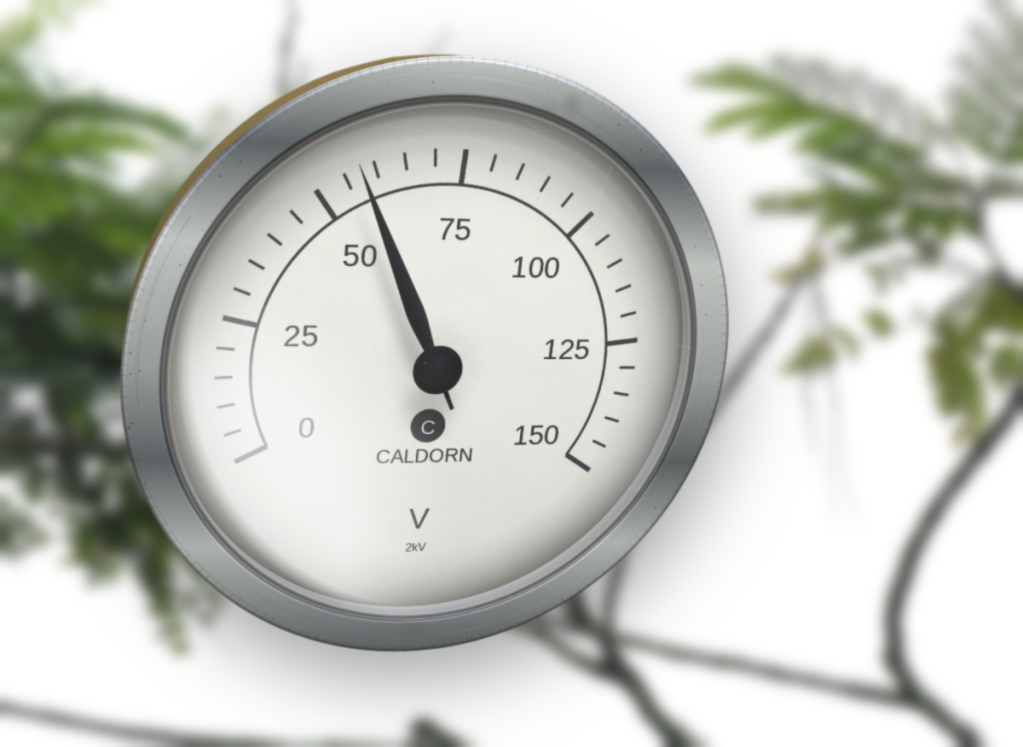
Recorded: value=57.5 unit=V
